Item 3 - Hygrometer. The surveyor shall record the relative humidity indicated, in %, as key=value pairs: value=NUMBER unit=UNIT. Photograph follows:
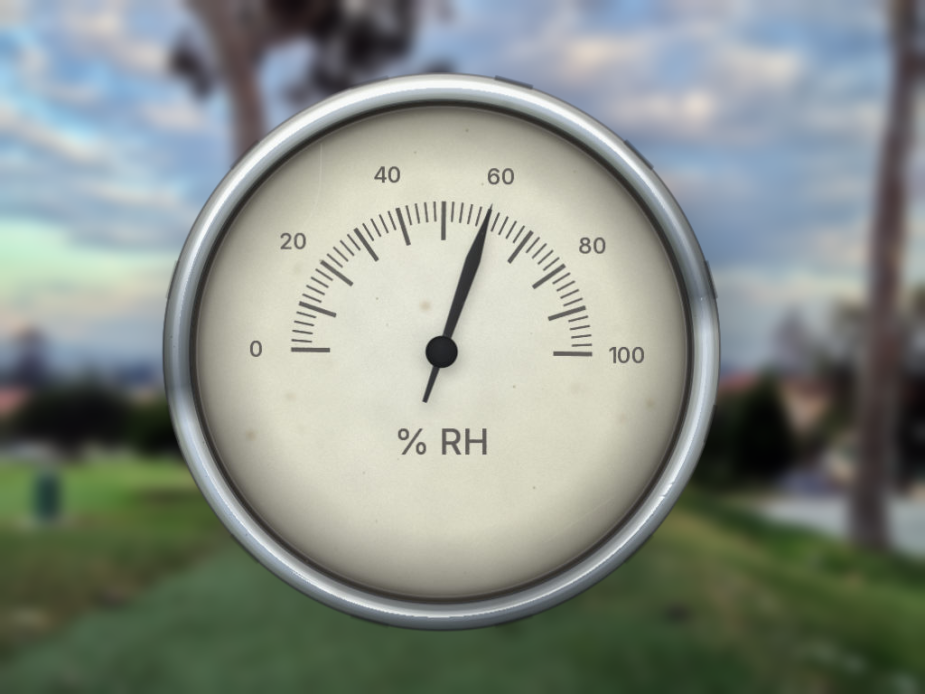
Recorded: value=60 unit=%
